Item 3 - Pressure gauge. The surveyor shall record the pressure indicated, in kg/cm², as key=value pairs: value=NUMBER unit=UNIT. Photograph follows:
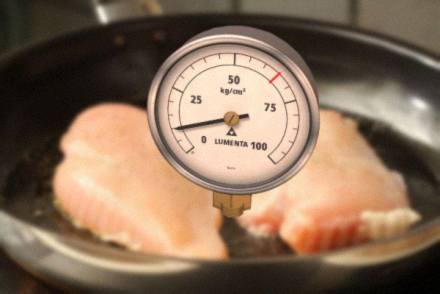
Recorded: value=10 unit=kg/cm²
